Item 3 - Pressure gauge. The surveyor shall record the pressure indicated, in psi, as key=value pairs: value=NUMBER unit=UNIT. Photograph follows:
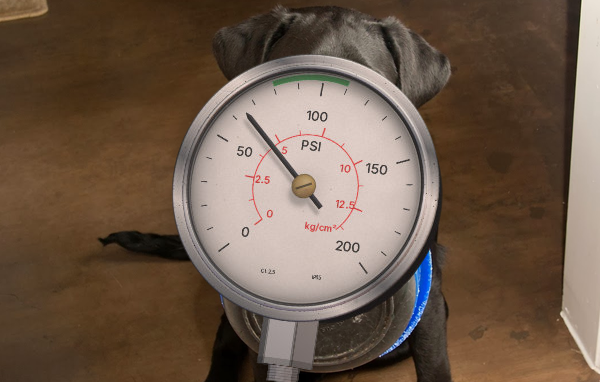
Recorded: value=65 unit=psi
